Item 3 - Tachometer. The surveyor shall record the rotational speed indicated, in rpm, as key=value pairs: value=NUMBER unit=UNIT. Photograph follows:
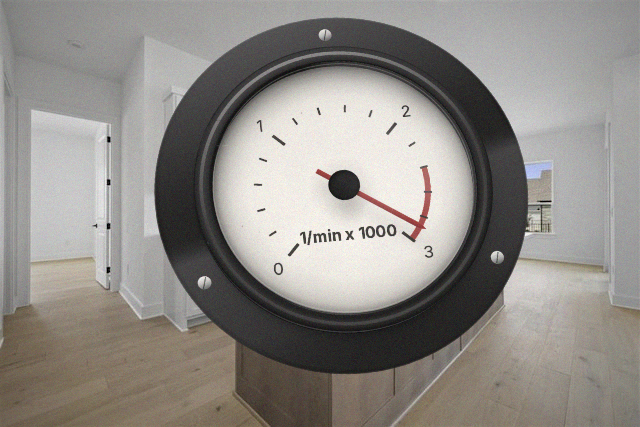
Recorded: value=2900 unit=rpm
